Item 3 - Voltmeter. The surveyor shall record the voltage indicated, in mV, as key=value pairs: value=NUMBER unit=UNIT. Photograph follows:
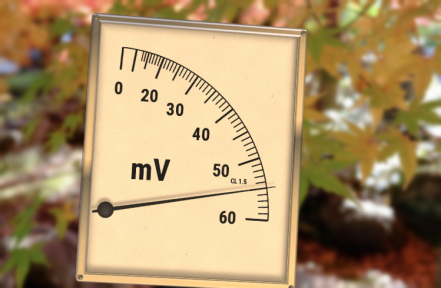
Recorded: value=55 unit=mV
